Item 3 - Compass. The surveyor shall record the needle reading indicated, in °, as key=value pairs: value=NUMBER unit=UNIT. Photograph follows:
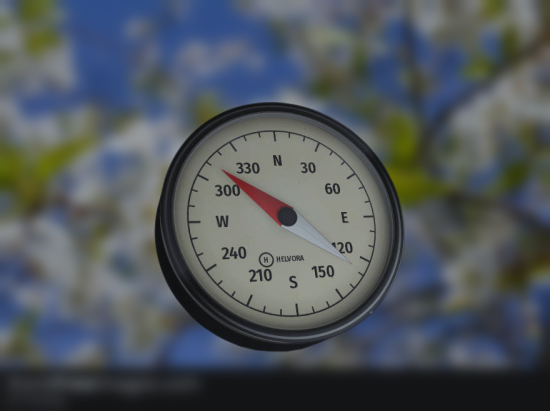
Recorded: value=310 unit=°
